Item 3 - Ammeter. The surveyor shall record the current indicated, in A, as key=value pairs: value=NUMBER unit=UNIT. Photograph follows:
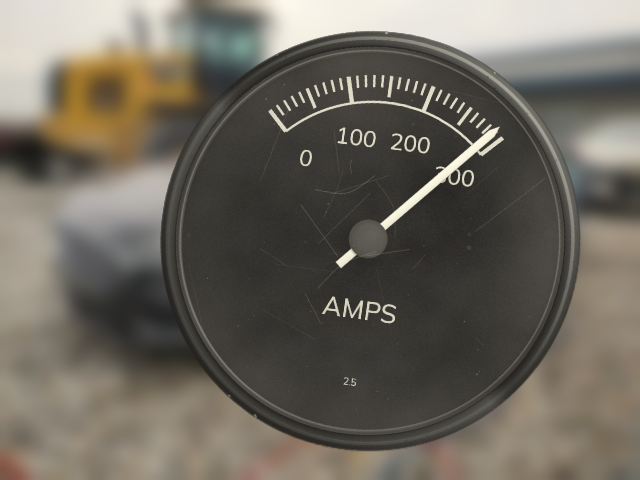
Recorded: value=290 unit=A
